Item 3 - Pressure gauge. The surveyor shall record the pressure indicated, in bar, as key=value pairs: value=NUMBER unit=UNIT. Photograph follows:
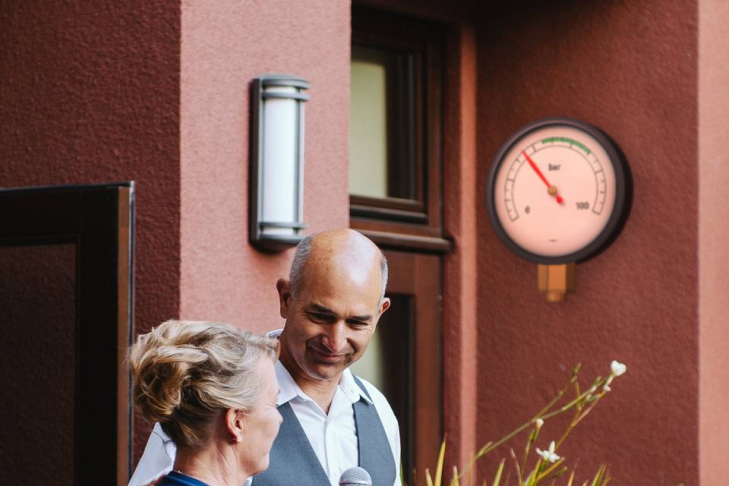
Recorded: value=35 unit=bar
